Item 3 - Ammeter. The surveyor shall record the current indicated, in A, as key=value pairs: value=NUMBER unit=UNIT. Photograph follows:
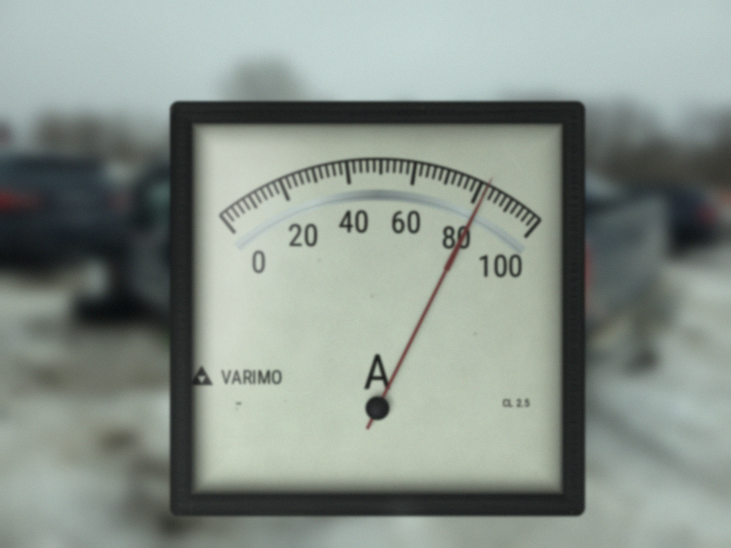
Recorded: value=82 unit=A
